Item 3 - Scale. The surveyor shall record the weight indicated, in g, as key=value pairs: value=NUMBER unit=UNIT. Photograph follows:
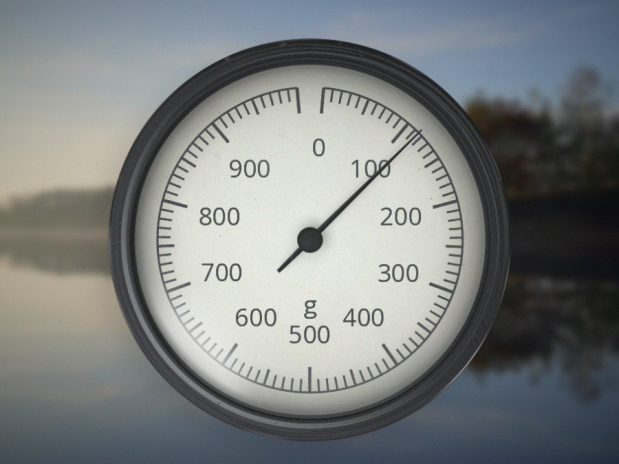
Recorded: value=115 unit=g
